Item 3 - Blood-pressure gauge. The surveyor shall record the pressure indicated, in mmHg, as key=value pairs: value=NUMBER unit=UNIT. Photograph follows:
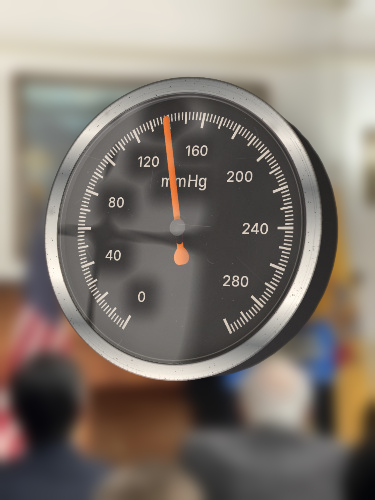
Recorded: value=140 unit=mmHg
